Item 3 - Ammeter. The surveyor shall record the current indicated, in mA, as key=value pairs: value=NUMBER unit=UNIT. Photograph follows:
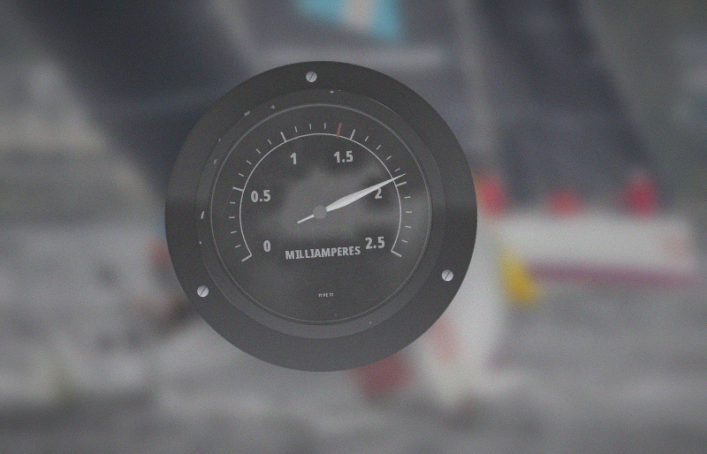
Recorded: value=1.95 unit=mA
